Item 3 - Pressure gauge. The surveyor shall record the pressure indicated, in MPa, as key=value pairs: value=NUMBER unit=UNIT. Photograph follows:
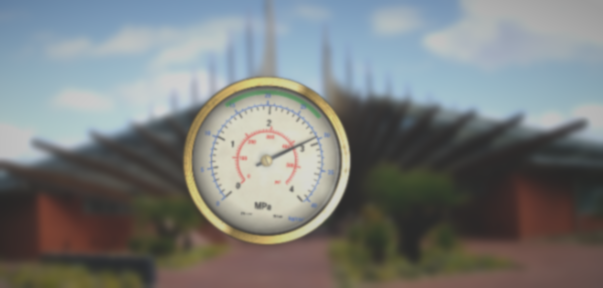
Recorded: value=2.9 unit=MPa
